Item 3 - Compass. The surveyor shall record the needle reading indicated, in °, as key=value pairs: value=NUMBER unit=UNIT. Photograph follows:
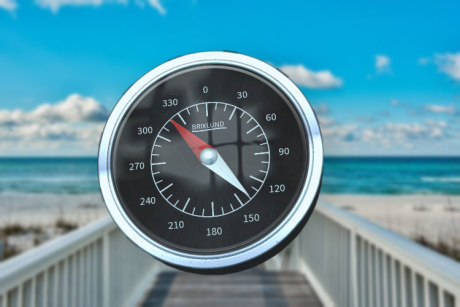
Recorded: value=320 unit=°
